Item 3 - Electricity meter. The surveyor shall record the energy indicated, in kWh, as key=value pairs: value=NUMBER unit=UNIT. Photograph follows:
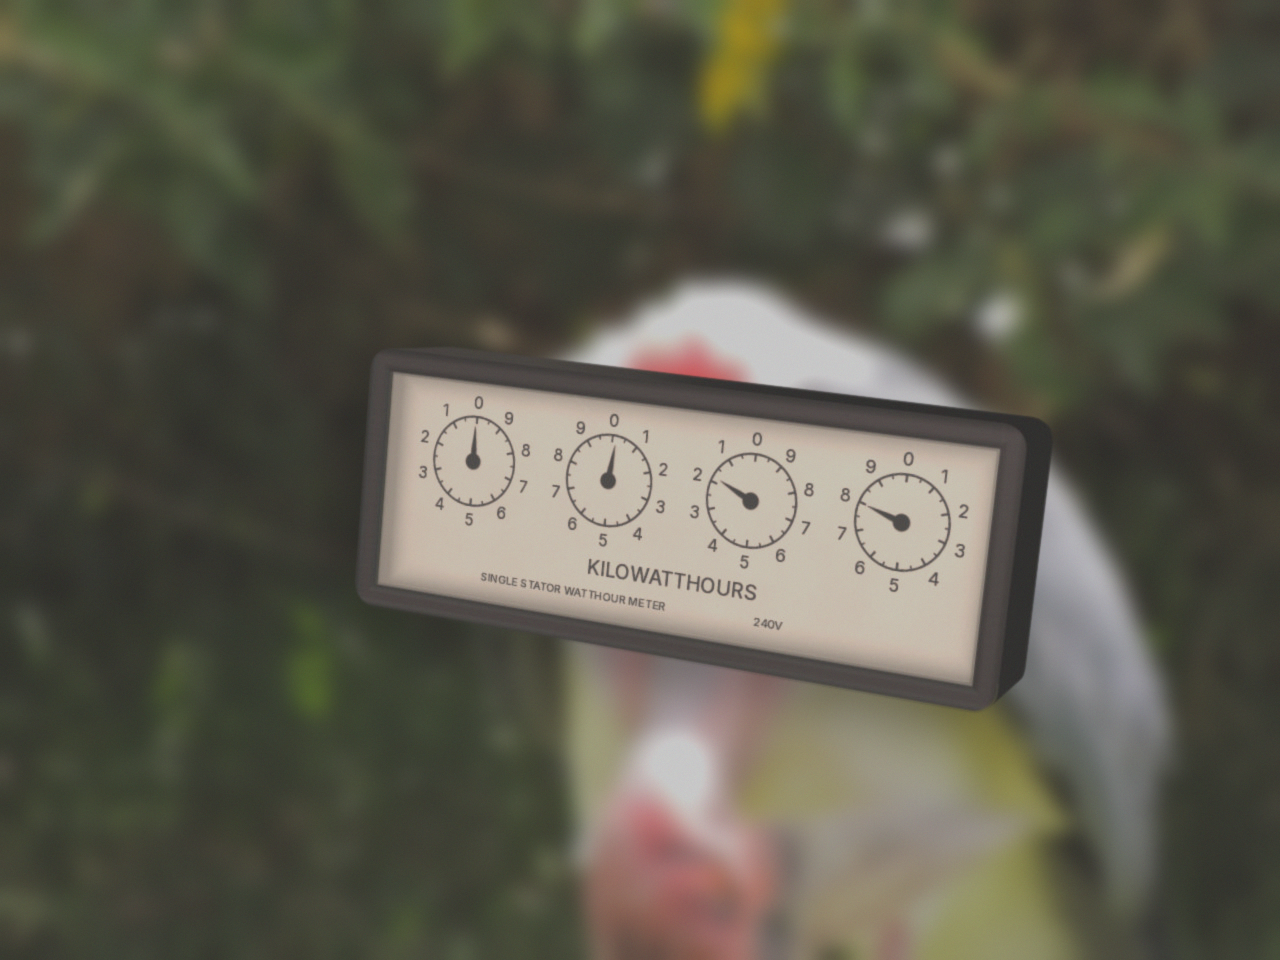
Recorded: value=18 unit=kWh
